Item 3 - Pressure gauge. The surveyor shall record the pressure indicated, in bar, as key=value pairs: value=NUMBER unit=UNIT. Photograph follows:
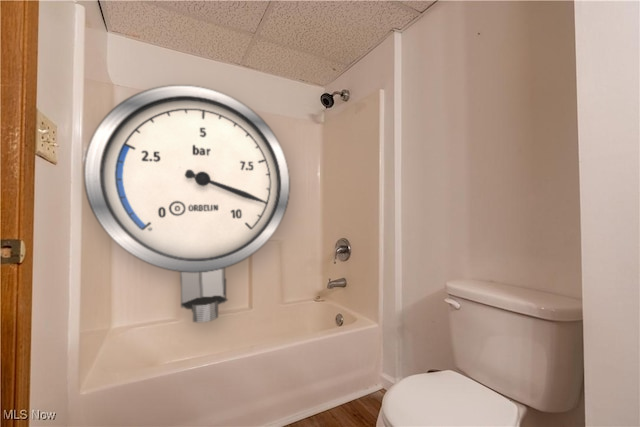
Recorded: value=9 unit=bar
